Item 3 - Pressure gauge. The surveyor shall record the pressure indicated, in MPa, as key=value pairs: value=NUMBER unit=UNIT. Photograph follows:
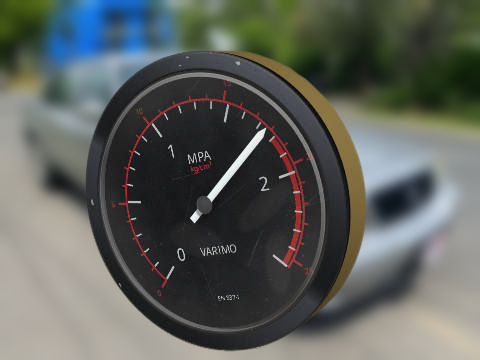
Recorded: value=1.75 unit=MPa
